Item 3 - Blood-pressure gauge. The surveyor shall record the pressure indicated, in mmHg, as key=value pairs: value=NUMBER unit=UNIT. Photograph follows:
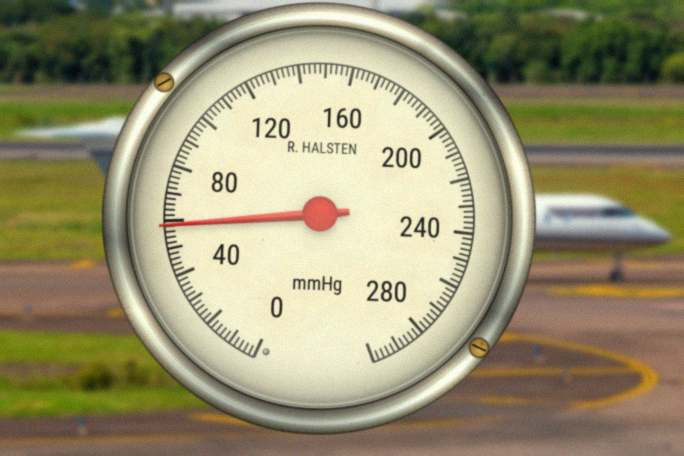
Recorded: value=58 unit=mmHg
